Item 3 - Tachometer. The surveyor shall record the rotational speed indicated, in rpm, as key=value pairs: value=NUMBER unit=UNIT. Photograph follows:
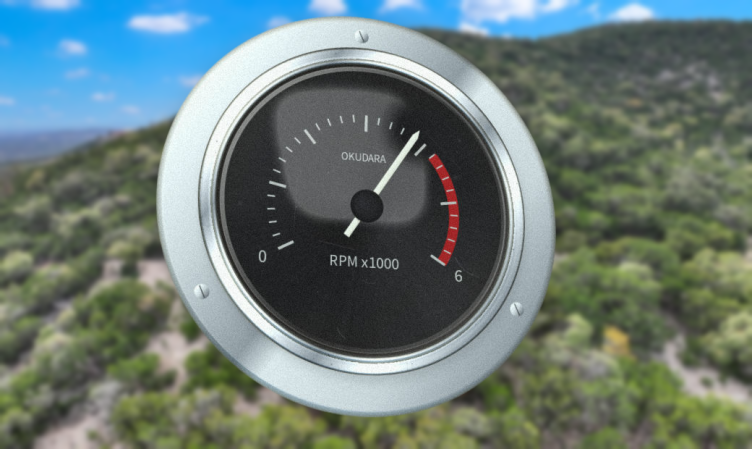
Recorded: value=3800 unit=rpm
